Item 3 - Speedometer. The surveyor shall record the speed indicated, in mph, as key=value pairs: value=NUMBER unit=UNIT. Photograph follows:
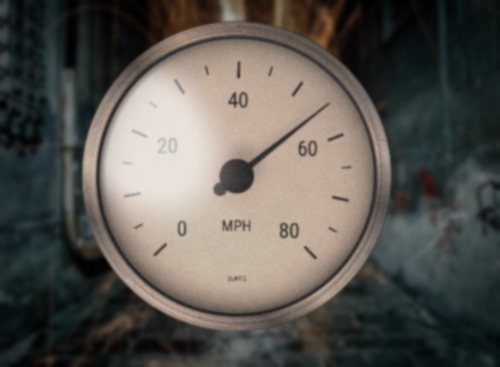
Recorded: value=55 unit=mph
